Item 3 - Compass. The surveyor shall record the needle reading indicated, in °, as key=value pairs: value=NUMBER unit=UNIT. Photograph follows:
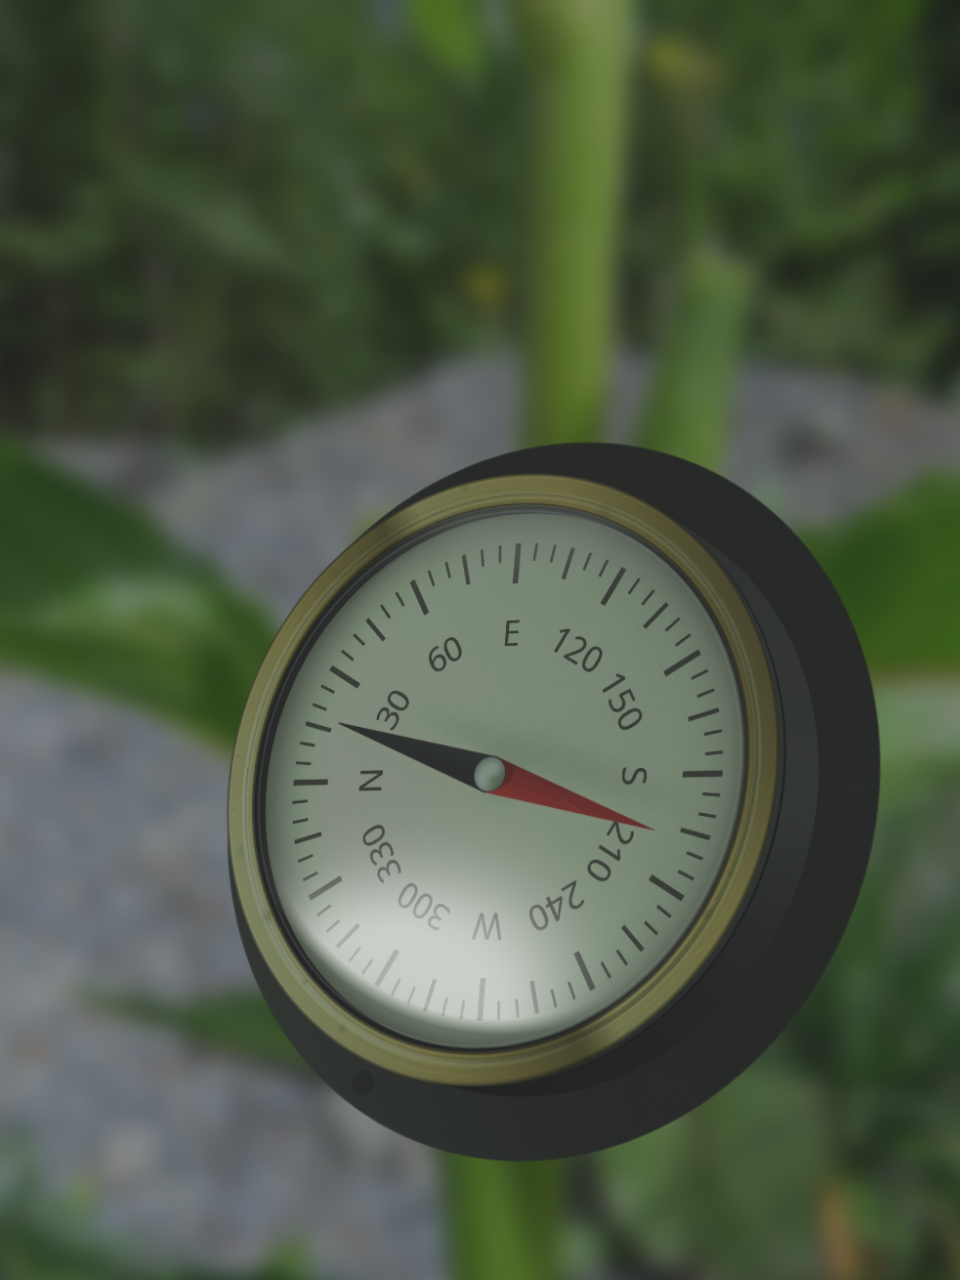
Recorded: value=197.5 unit=°
